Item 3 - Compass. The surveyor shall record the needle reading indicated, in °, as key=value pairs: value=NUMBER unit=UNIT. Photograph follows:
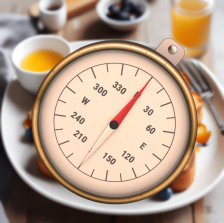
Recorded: value=0 unit=°
